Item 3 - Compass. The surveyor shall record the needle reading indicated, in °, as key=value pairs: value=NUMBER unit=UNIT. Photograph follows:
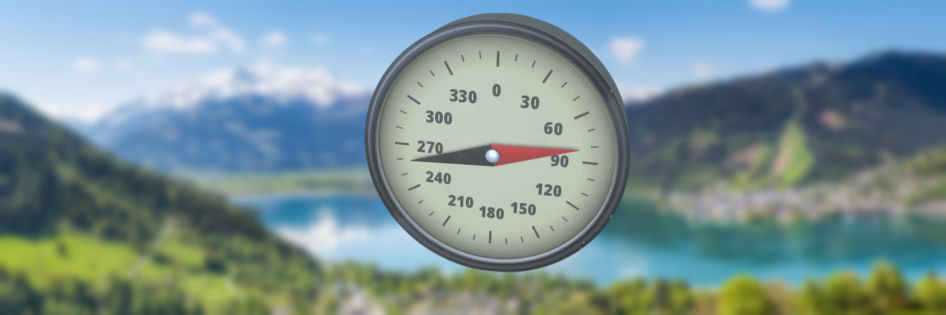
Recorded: value=80 unit=°
